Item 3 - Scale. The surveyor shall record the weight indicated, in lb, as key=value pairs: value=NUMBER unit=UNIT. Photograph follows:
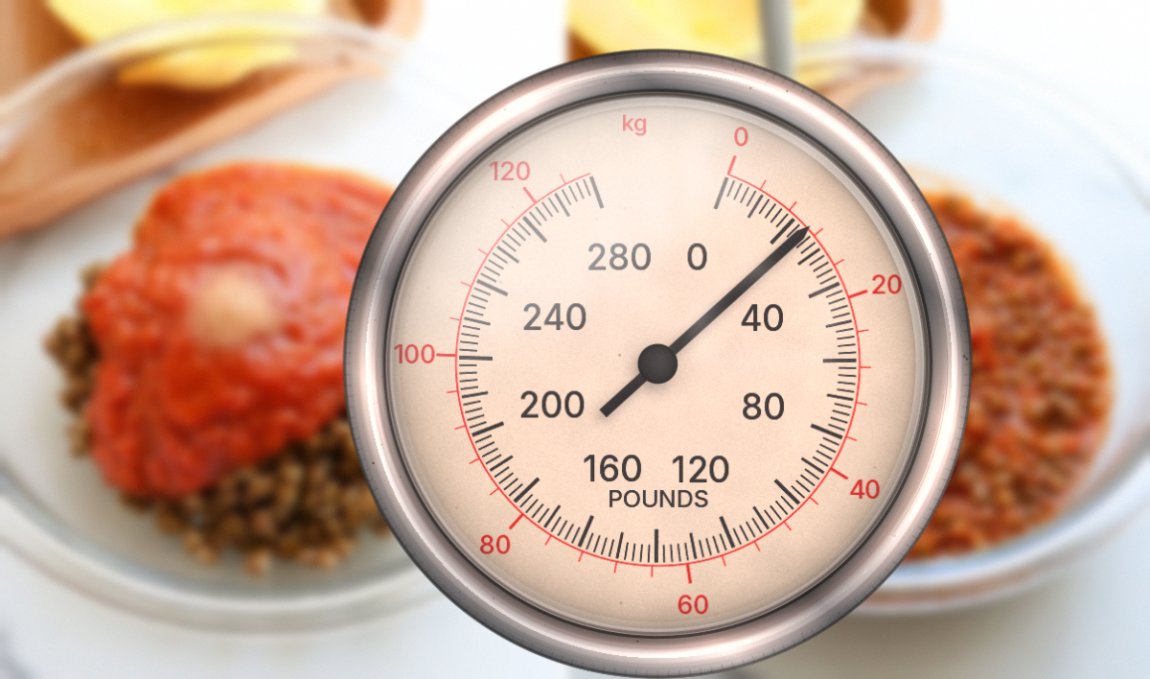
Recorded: value=24 unit=lb
